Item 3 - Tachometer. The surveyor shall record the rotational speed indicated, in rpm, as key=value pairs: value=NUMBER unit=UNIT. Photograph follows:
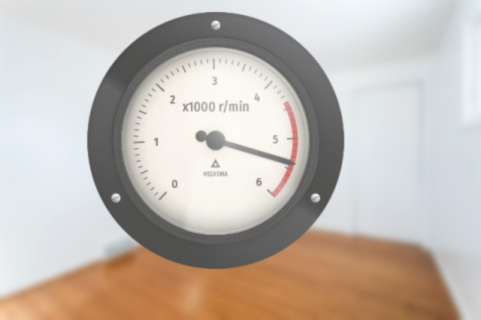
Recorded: value=5400 unit=rpm
